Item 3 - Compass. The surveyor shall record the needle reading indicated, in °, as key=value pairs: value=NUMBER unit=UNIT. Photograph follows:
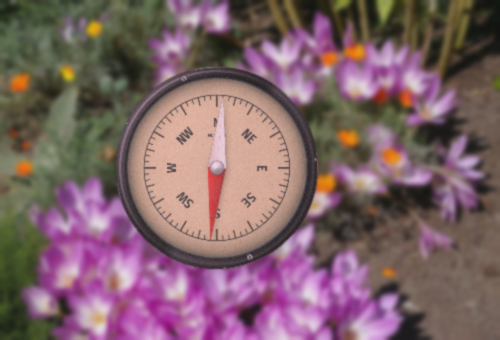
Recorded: value=185 unit=°
